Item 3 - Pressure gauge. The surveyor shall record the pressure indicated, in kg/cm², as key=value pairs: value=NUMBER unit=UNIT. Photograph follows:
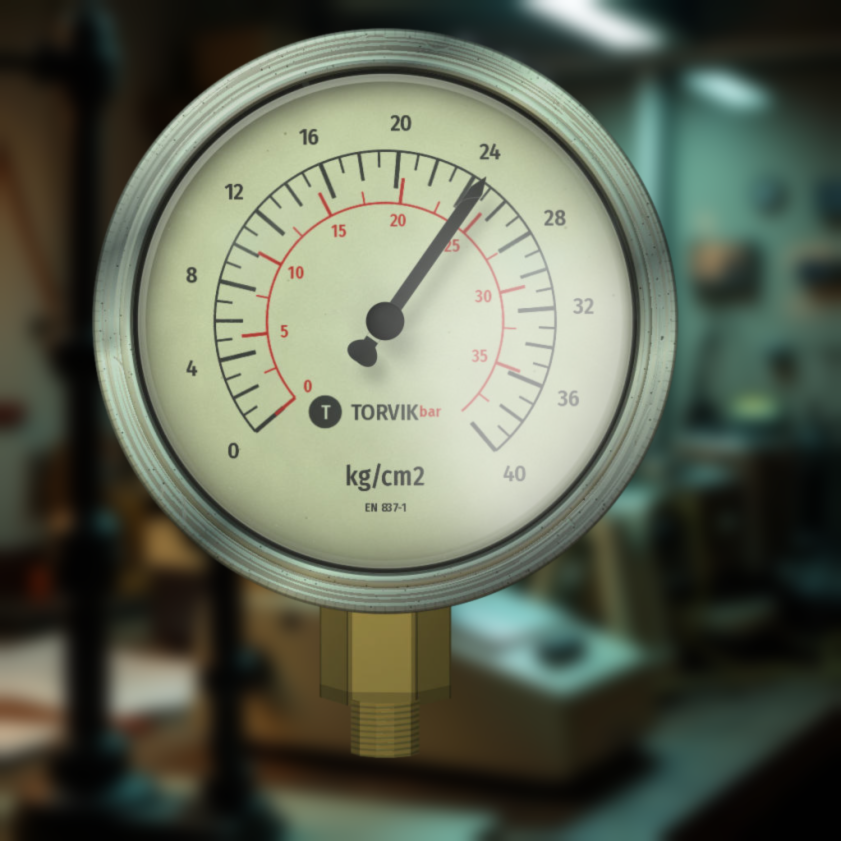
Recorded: value=24.5 unit=kg/cm²
